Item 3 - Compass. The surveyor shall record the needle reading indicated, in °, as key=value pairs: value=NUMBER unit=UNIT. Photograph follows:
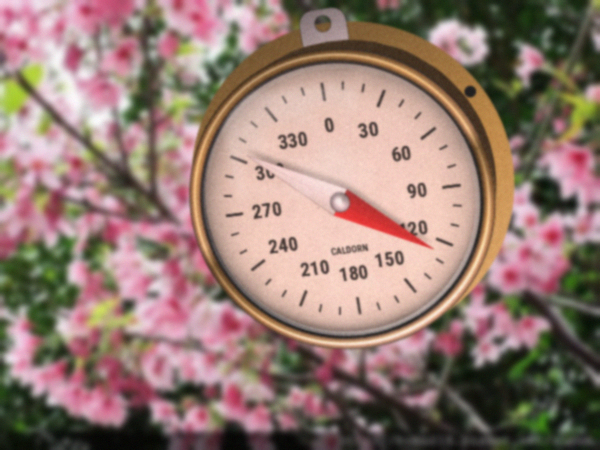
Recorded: value=125 unit=°
